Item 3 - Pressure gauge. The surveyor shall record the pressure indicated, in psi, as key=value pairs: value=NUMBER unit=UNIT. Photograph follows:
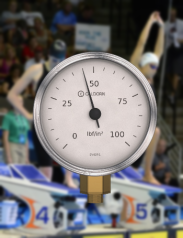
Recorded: value=45 unit=psi
